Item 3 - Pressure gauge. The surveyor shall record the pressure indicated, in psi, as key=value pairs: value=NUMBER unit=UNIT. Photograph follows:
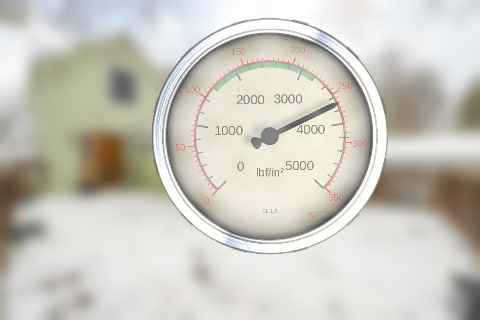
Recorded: value=3700 unit=psi
